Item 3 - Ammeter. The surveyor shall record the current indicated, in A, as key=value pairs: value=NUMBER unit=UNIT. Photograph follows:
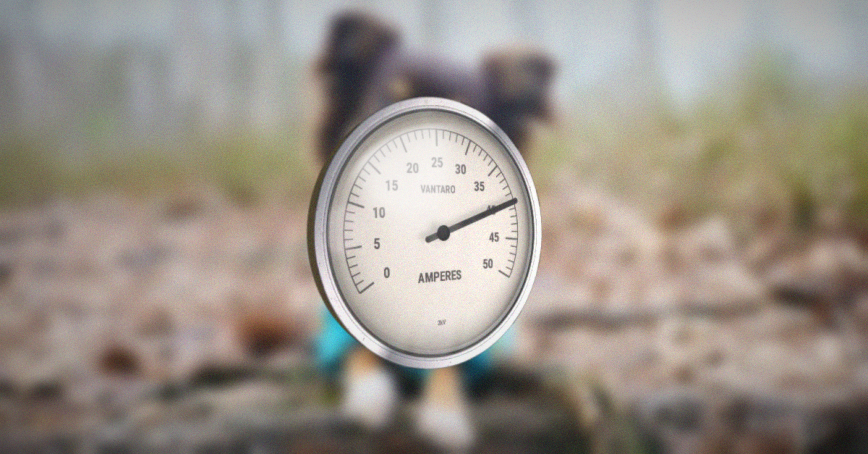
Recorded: value=40 unit=A
